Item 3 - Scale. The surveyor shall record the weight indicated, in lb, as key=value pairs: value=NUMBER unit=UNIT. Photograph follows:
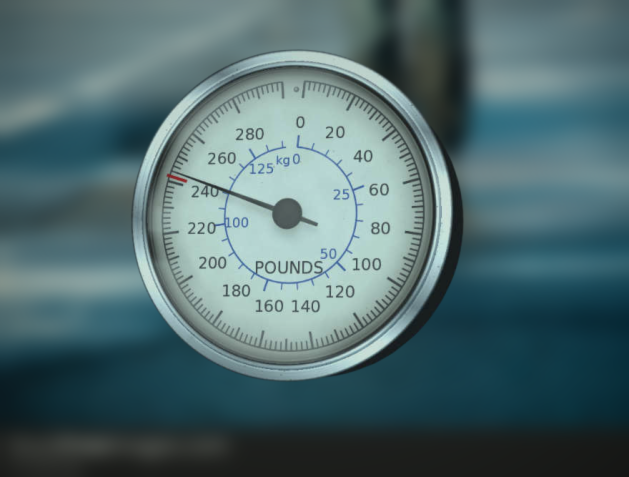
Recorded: value=244 unit=lb
